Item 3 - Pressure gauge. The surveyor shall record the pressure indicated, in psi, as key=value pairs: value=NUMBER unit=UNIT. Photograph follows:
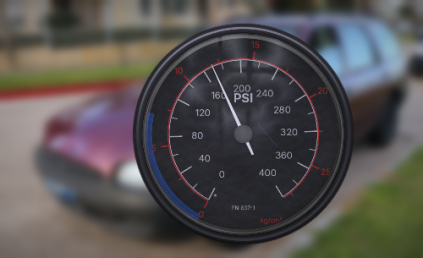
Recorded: value=170 unit=psi
